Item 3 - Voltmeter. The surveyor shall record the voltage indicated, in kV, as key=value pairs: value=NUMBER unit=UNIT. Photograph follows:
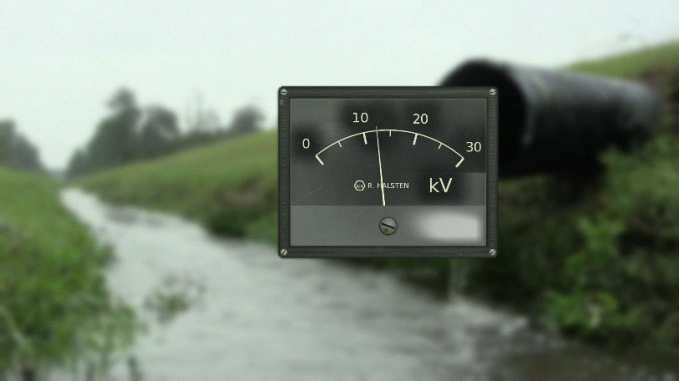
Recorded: value=12.5 unit=kV
